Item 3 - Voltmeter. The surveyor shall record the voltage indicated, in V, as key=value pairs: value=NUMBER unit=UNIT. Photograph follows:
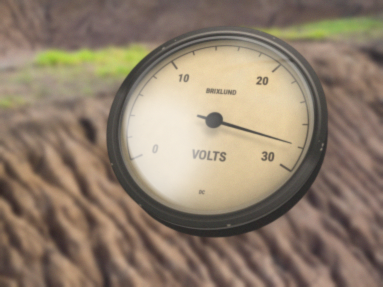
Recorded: value=28 unit=V
